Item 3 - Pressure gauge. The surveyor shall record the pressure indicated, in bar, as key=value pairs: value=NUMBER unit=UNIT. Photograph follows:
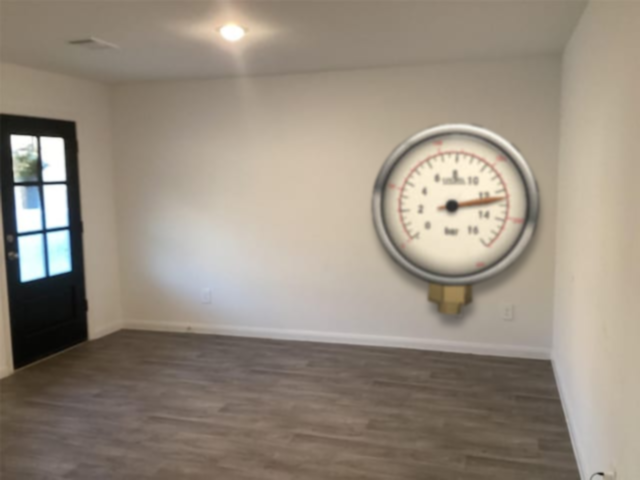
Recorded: value=12.5 unit=bar
